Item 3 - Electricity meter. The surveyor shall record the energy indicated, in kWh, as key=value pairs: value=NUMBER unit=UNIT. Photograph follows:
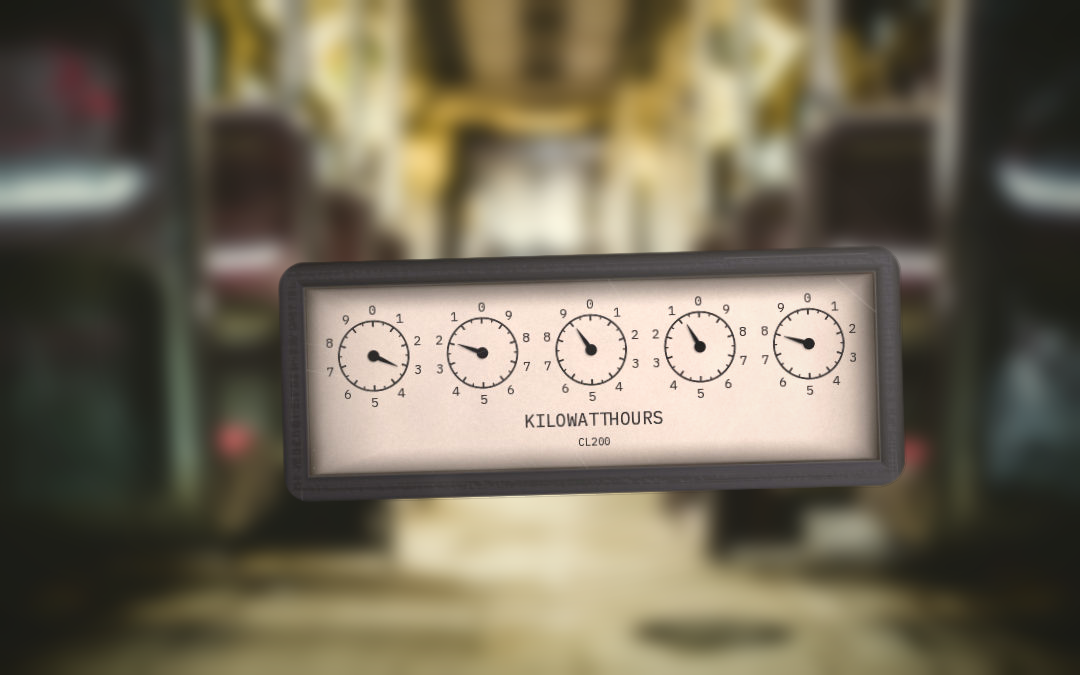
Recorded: value=31908 unit=kWh
